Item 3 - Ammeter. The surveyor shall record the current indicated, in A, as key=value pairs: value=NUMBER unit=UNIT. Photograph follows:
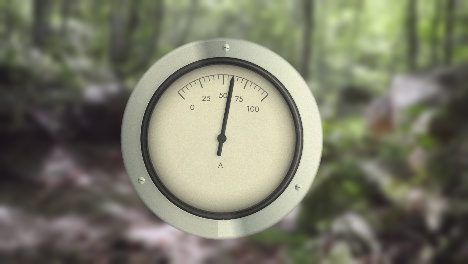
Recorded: value=60 unit=A
